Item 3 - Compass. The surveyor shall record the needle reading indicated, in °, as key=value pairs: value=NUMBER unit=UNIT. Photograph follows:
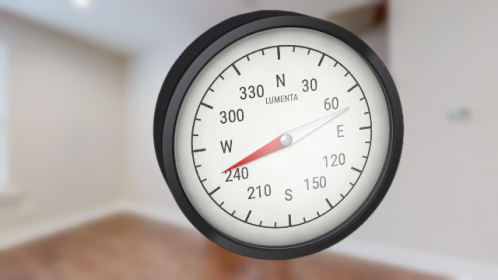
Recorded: value=250 unit=°
